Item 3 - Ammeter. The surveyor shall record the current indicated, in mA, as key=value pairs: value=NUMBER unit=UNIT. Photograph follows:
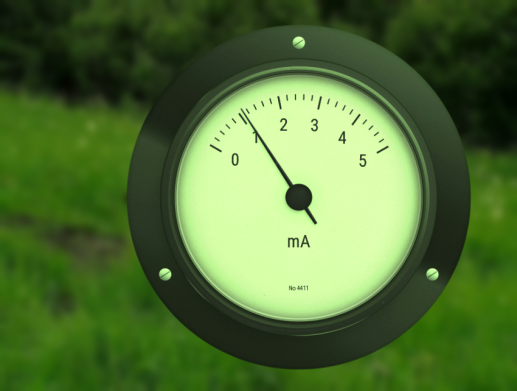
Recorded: value=1.1 unit=mA
